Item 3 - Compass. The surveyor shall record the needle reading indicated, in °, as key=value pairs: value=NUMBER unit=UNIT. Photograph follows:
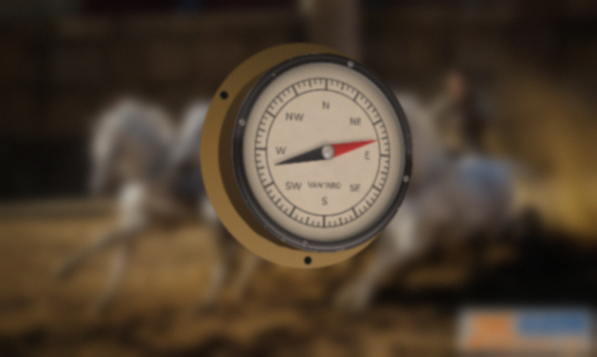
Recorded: value=75 unit=°
